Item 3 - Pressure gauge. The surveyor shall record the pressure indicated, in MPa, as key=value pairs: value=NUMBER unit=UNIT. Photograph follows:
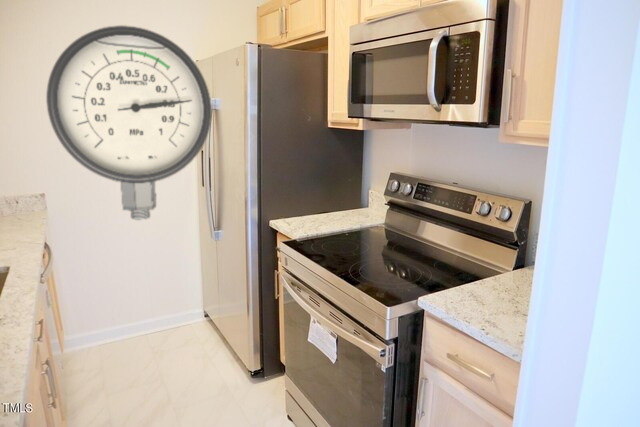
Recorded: value=0.8 unit=MPa
